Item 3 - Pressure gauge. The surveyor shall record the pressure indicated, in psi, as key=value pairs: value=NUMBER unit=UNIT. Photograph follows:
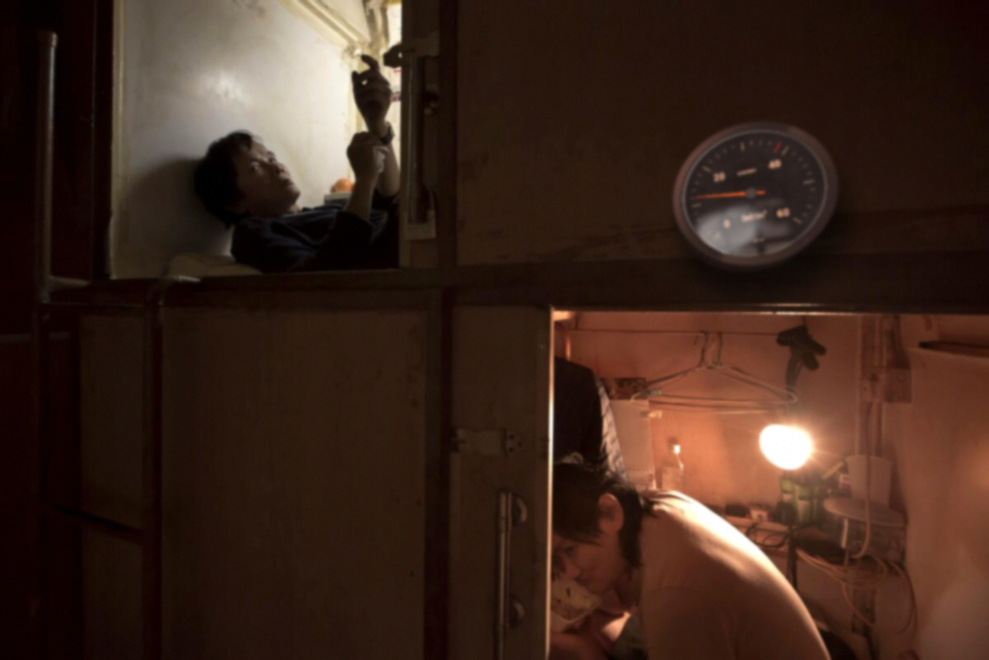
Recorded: value=12 unit=psi
